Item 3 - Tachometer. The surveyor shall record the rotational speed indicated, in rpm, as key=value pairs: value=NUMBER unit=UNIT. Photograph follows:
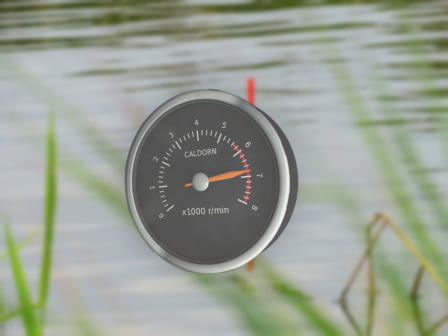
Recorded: value=6800 unit=rpm
